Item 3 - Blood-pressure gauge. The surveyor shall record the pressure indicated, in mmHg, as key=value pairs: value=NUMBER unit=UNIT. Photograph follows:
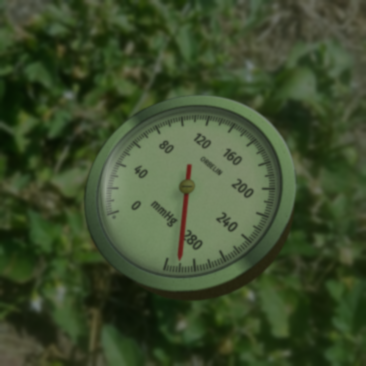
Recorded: value=290 unit=mmHg
